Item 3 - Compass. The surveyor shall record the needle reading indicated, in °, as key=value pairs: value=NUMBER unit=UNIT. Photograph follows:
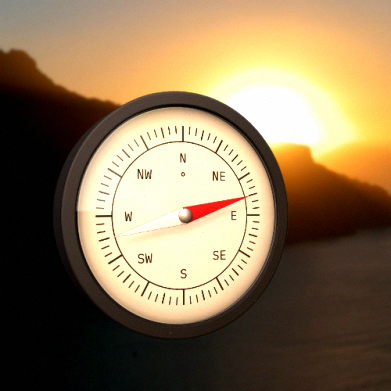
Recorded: value=75 unit=°
